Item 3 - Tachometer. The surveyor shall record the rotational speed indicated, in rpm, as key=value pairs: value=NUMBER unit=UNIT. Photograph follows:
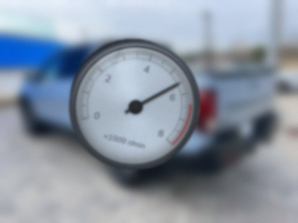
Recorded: value=5500 unit=rpm
